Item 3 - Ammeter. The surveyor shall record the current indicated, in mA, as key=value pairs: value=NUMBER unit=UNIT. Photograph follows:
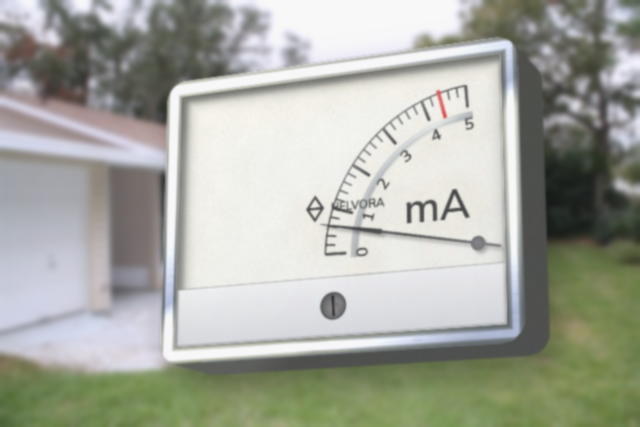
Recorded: value=0.6 unit=mA
